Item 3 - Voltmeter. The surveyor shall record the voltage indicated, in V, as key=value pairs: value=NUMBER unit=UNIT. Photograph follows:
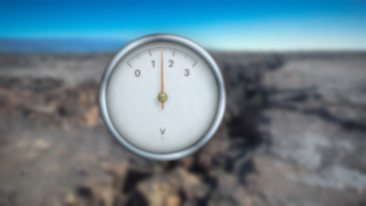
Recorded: value=1.5 unit=V
